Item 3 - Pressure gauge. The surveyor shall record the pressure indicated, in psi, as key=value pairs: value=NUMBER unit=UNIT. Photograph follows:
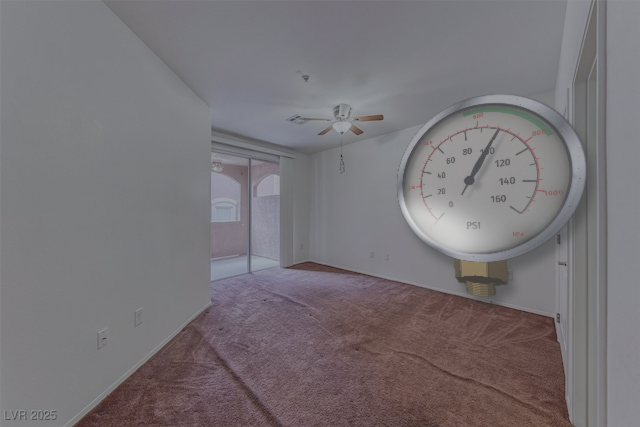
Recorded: value=100 unit=psi
